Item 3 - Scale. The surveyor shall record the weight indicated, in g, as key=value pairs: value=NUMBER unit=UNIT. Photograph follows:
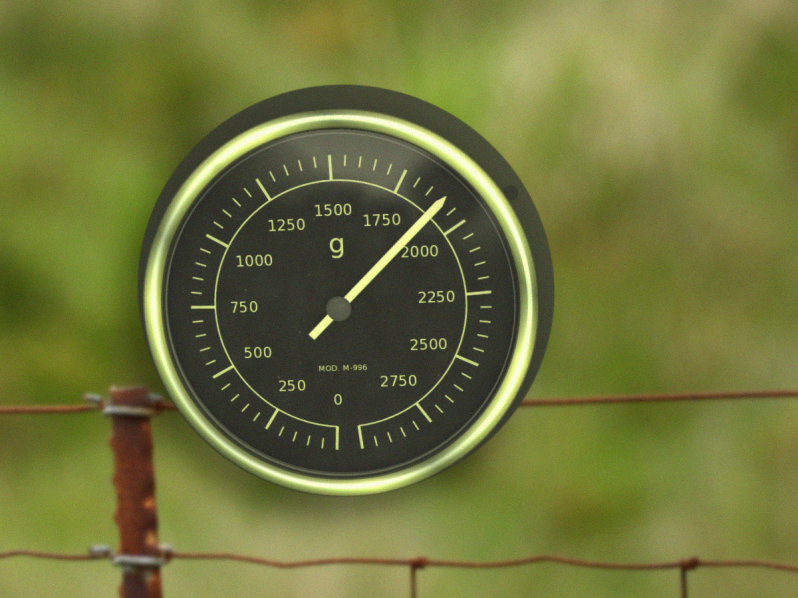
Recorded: value=1900 unit=g
